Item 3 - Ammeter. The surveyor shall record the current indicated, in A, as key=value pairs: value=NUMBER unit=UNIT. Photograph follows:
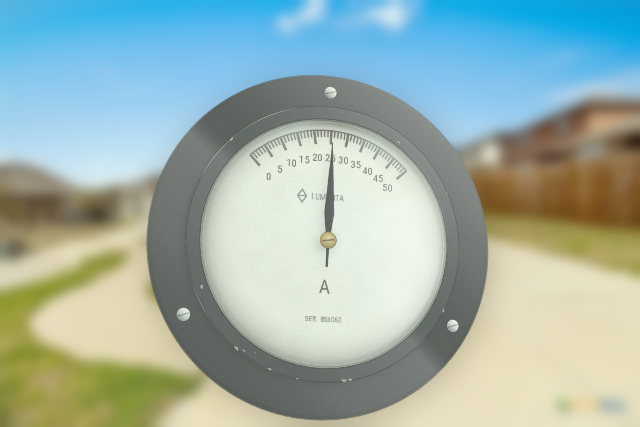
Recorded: value=25 unit=A
